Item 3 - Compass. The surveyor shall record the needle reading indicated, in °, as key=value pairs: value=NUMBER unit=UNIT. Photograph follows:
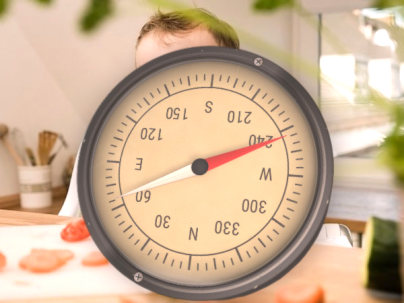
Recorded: value=245 unit=°
